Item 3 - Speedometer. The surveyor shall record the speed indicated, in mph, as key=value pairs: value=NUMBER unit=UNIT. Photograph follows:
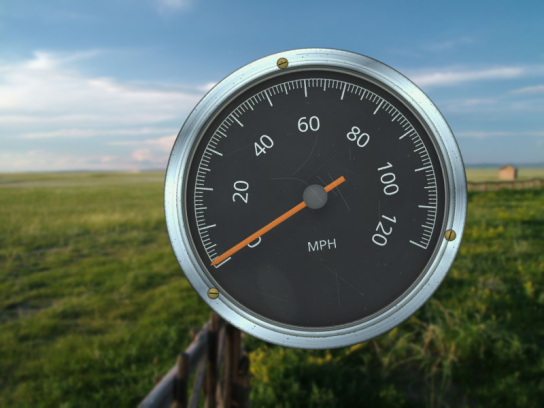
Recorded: value=1 unit=mph
